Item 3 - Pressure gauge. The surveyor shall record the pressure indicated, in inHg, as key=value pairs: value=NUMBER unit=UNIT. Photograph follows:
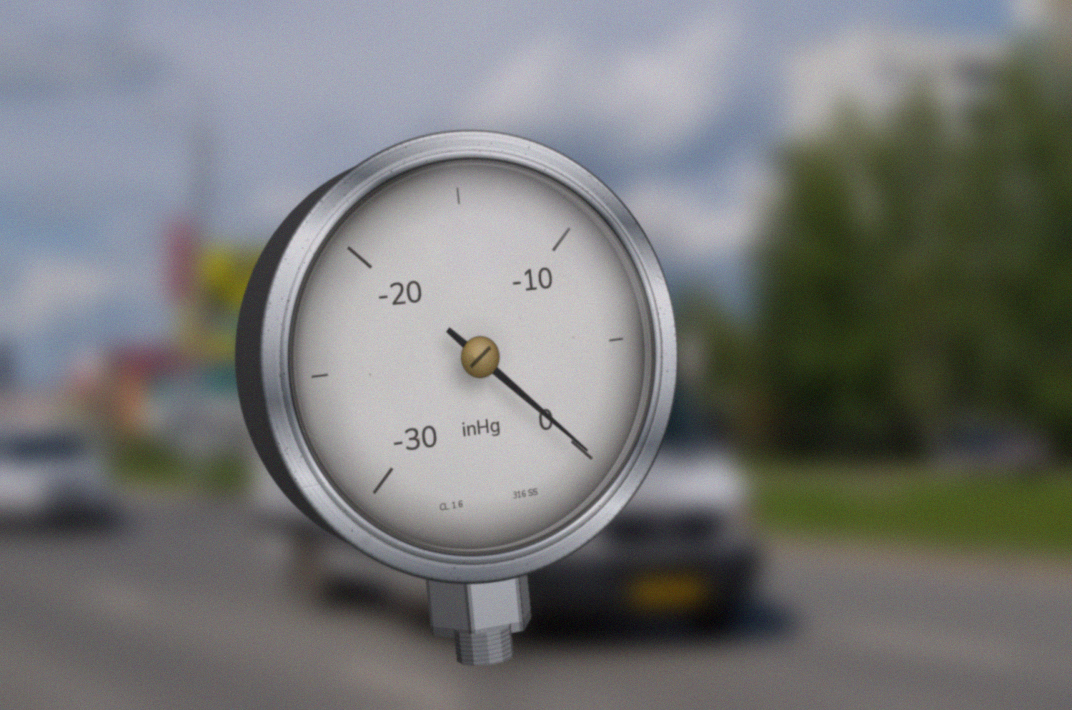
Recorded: value=0 unit=inHg
